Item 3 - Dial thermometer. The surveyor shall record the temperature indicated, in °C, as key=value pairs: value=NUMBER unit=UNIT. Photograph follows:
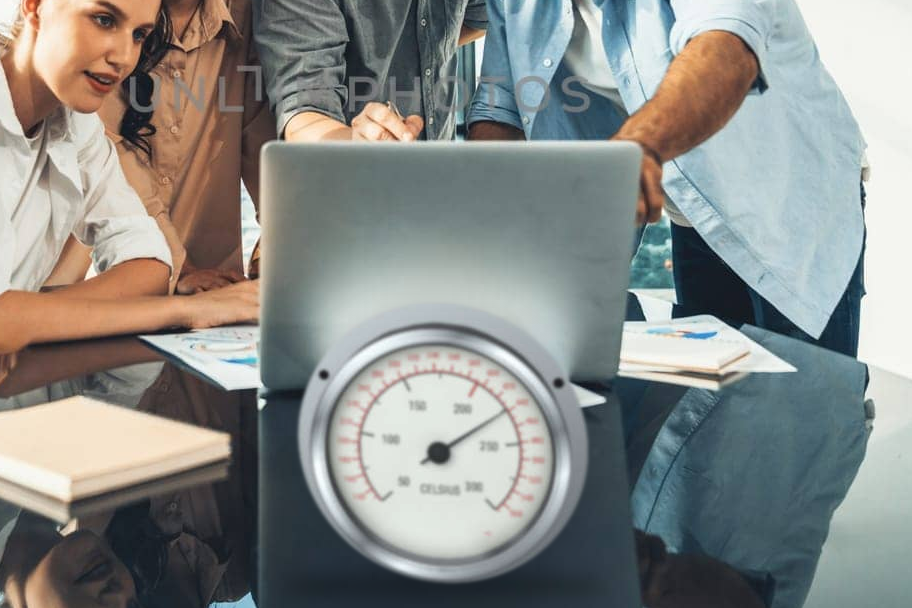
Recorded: value=225 unit=°C
